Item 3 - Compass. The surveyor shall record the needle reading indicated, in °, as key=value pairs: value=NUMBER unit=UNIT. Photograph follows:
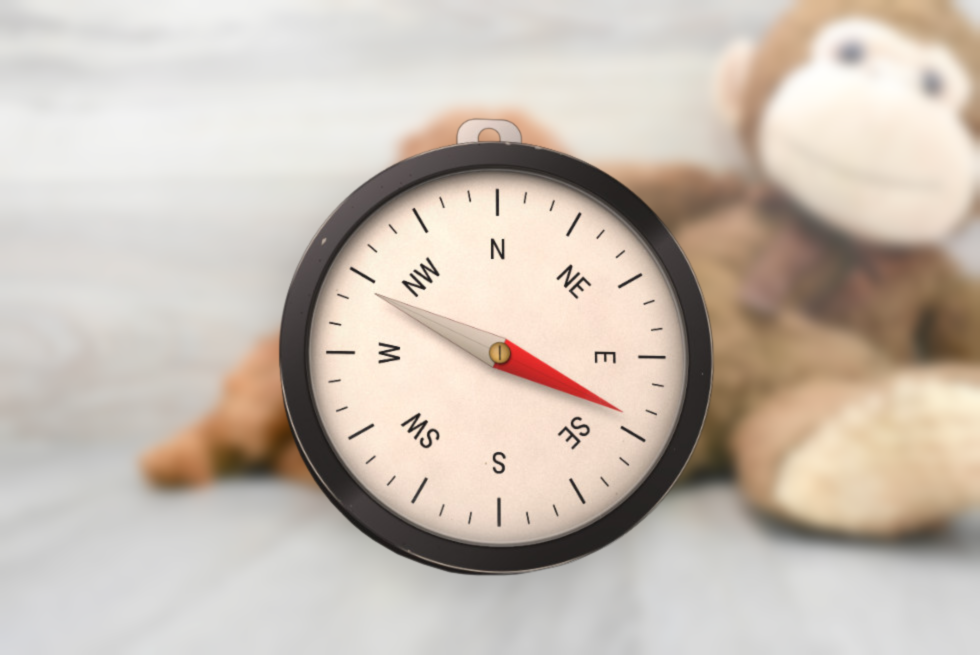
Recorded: value=115 unit=°
